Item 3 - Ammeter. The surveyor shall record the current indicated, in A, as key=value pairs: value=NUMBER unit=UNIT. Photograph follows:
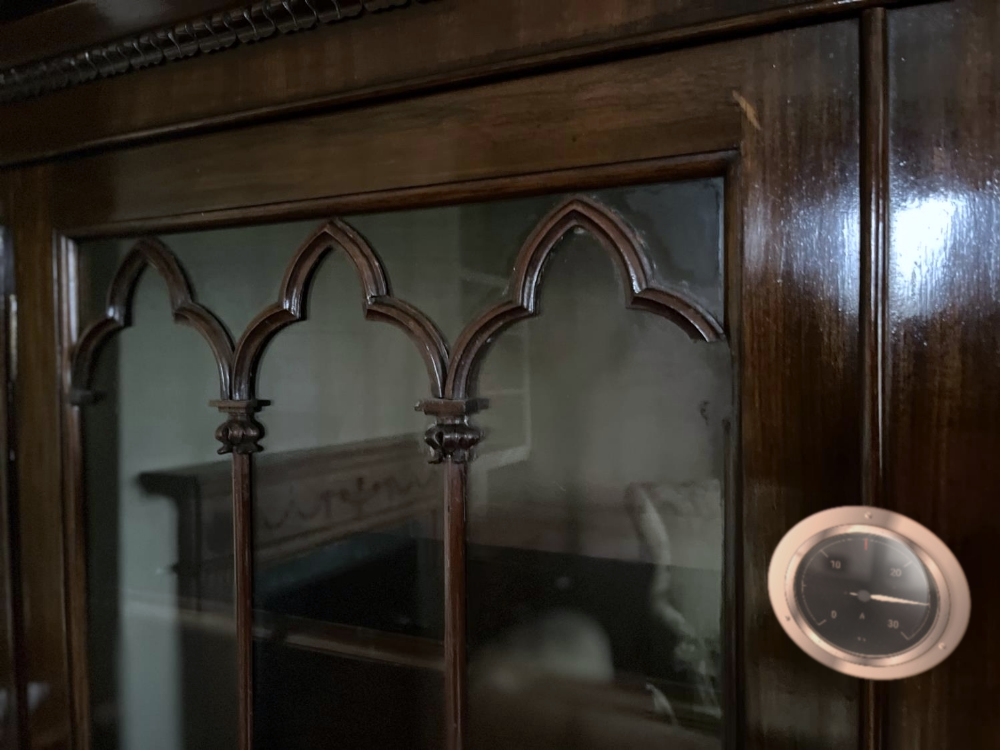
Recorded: value=25 unit=A
